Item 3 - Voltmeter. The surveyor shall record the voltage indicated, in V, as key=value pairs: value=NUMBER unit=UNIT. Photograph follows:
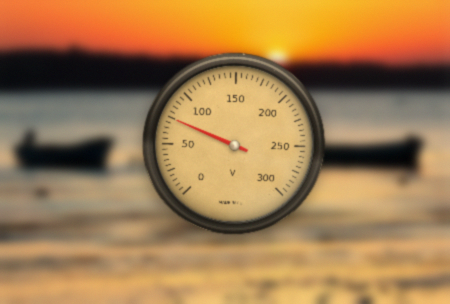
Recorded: value=75 unit=V
